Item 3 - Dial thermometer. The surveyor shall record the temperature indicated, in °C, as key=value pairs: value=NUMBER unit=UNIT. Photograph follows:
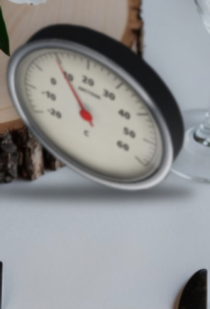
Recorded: value=10 unit=°C
